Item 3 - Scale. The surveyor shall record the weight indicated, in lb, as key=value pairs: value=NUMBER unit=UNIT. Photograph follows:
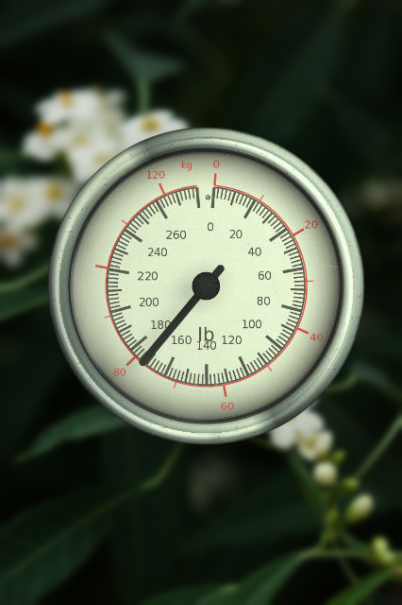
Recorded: value=172 unit=lb
